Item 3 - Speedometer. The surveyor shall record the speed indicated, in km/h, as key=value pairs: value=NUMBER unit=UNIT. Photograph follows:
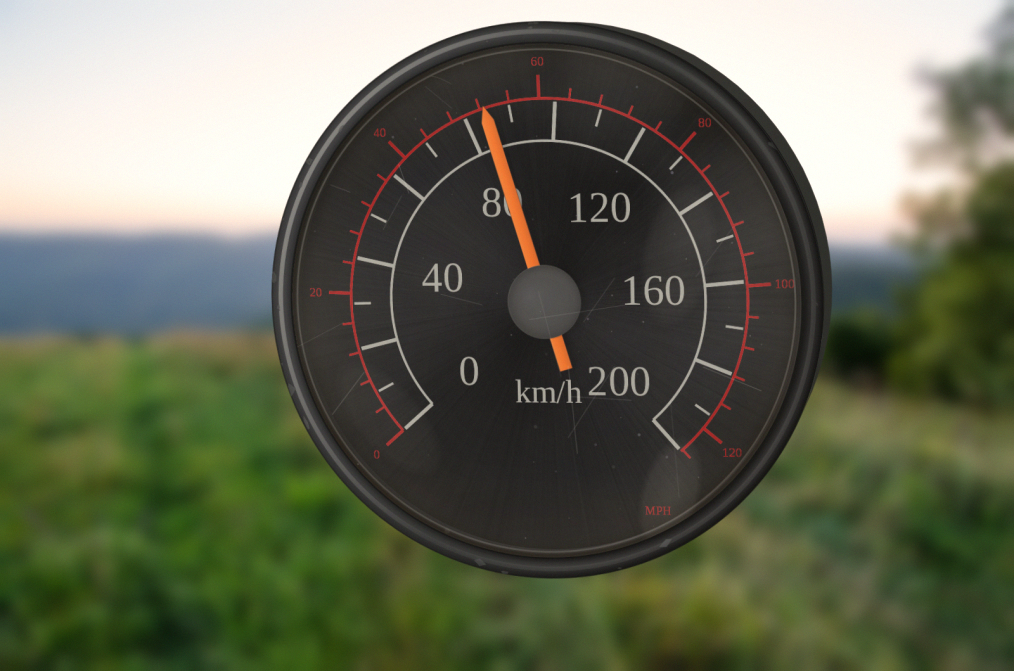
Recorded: value=85 unit=km/h
